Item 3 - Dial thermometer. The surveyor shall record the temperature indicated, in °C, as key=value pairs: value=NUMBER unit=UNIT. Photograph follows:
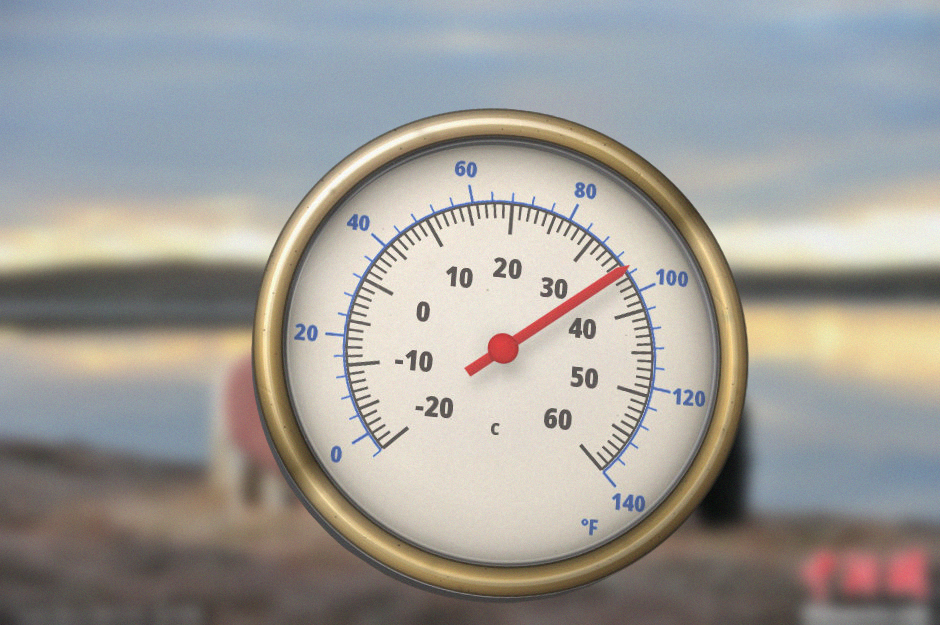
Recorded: value=35 unit=°C
